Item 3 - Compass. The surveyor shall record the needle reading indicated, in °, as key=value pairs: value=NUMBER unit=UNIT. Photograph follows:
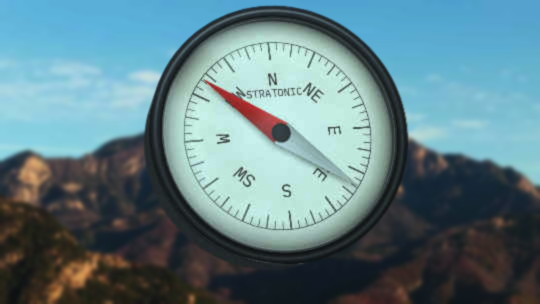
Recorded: value=310 unit=°
